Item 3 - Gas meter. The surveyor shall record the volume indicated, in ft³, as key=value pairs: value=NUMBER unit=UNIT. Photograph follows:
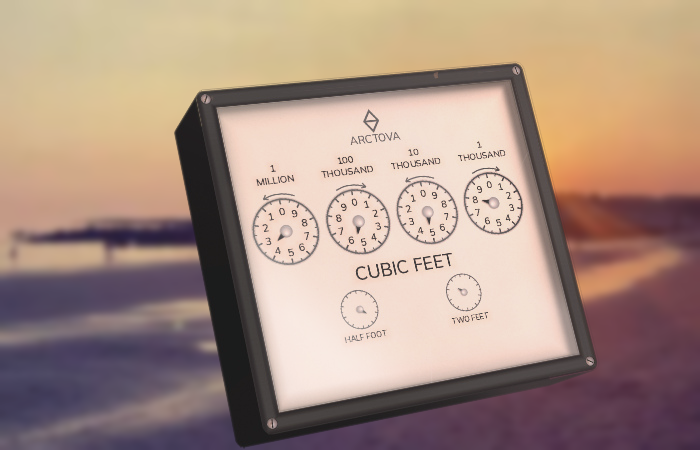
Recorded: value=354800 unit=ft³
